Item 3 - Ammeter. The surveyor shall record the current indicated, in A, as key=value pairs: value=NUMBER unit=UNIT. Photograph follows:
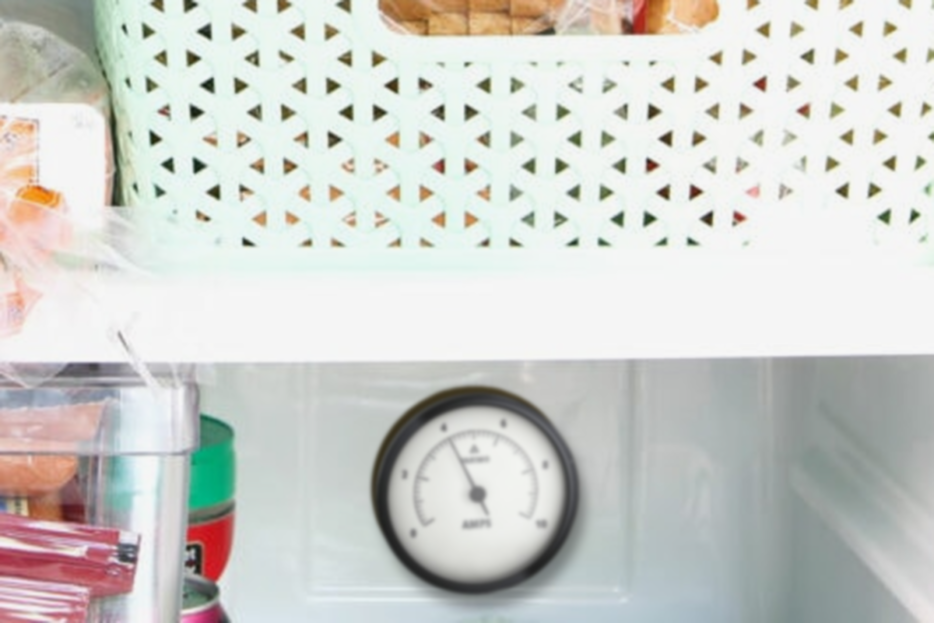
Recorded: value=4 unit=A
